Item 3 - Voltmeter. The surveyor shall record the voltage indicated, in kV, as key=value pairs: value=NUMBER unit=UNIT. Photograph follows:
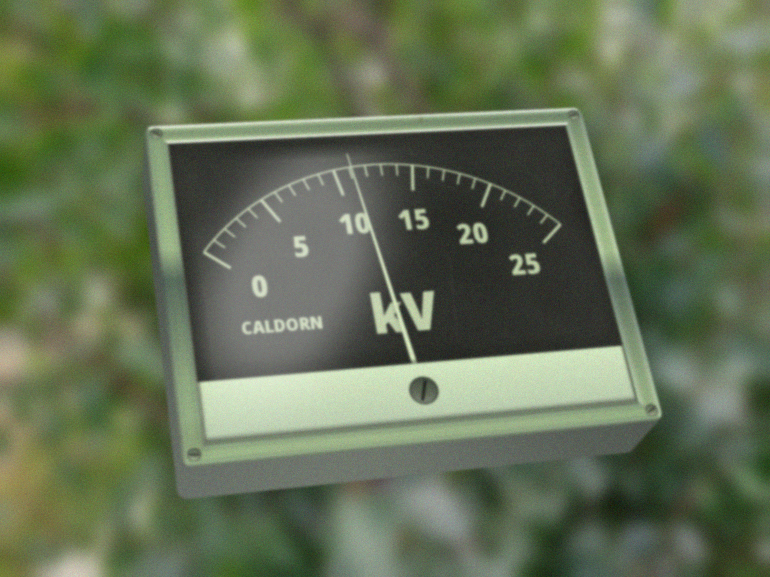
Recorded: value=11 unit=kV
